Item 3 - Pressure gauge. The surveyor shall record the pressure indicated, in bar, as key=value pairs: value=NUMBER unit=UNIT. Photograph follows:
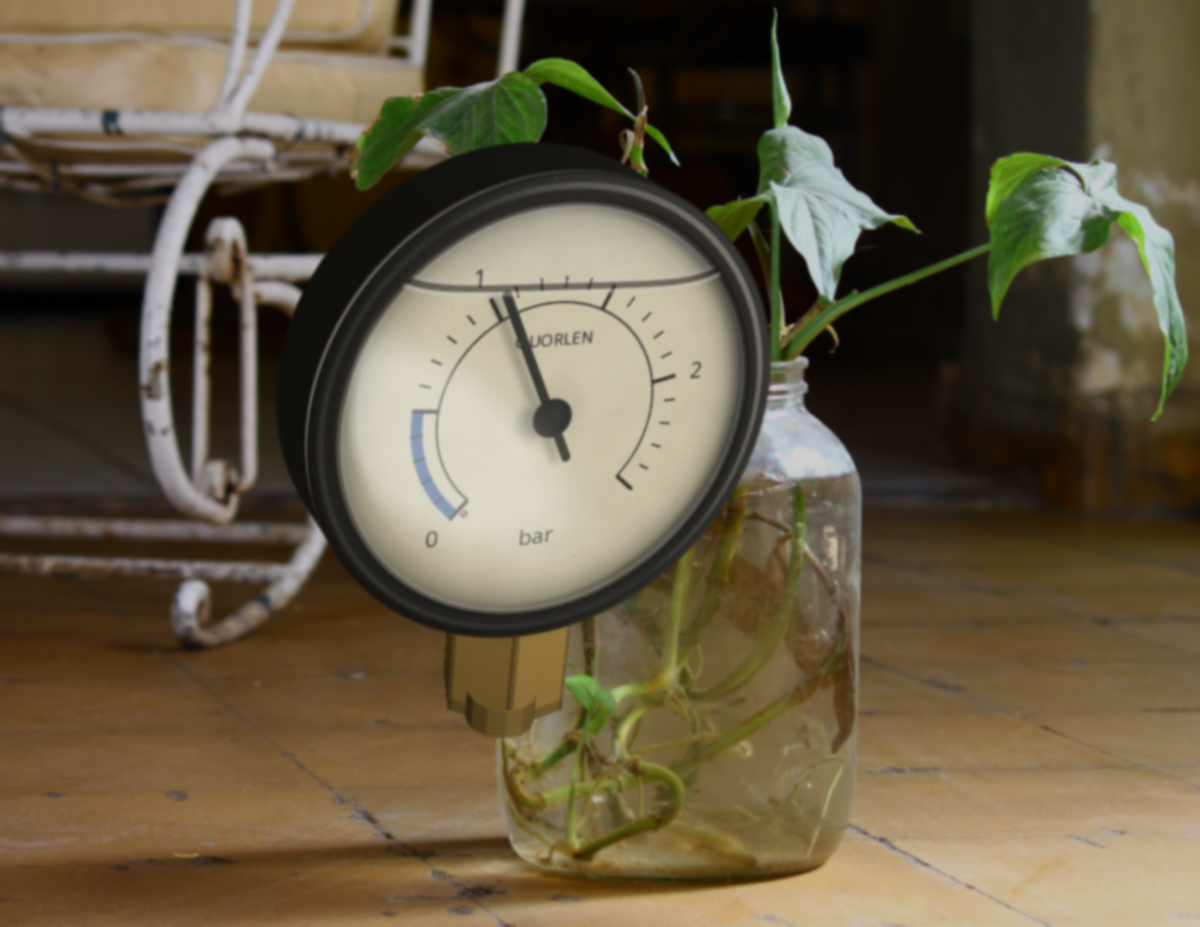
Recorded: value=1.05 unit=bar
